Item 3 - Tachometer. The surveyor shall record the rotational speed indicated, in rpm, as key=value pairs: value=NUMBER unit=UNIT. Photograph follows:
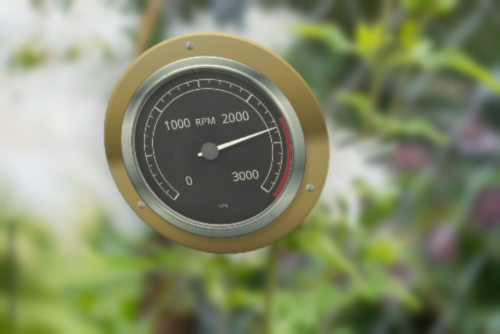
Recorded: value=2350 unit=rpm
